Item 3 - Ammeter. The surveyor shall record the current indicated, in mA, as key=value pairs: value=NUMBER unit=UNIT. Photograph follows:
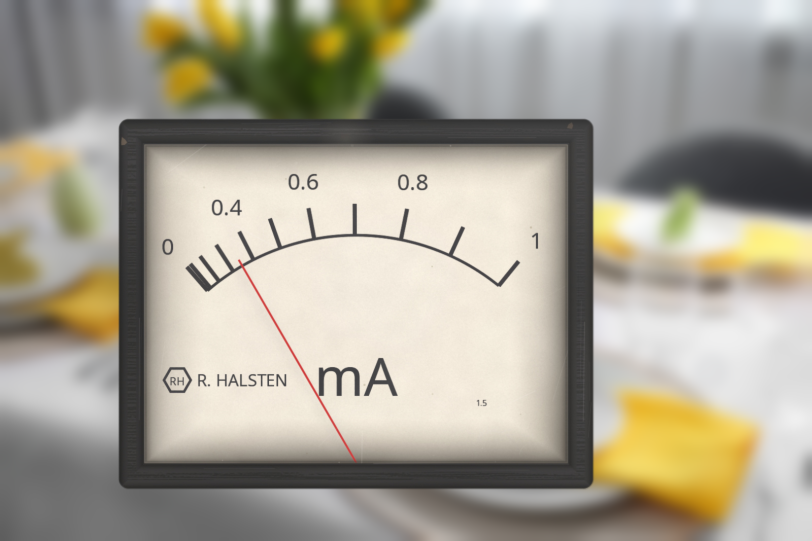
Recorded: value=0.35 unit=mA
